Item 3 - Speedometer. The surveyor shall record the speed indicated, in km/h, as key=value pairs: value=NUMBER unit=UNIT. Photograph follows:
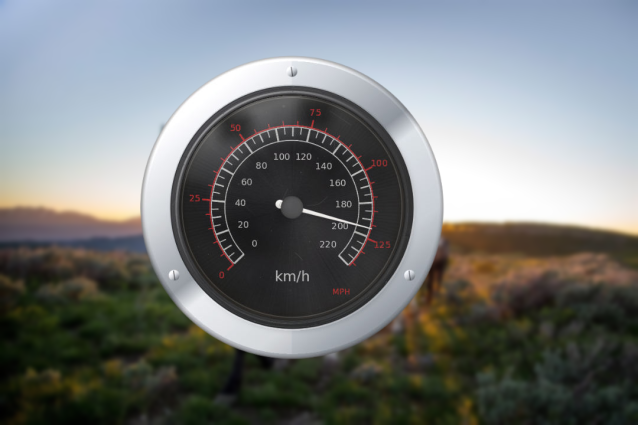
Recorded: value=195 unit=km/h
